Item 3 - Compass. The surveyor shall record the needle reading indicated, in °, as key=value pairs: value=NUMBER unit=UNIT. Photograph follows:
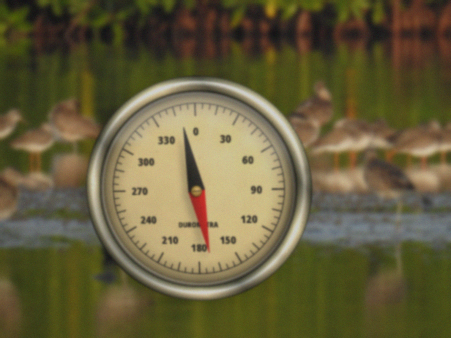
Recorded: value=170 unit=°
